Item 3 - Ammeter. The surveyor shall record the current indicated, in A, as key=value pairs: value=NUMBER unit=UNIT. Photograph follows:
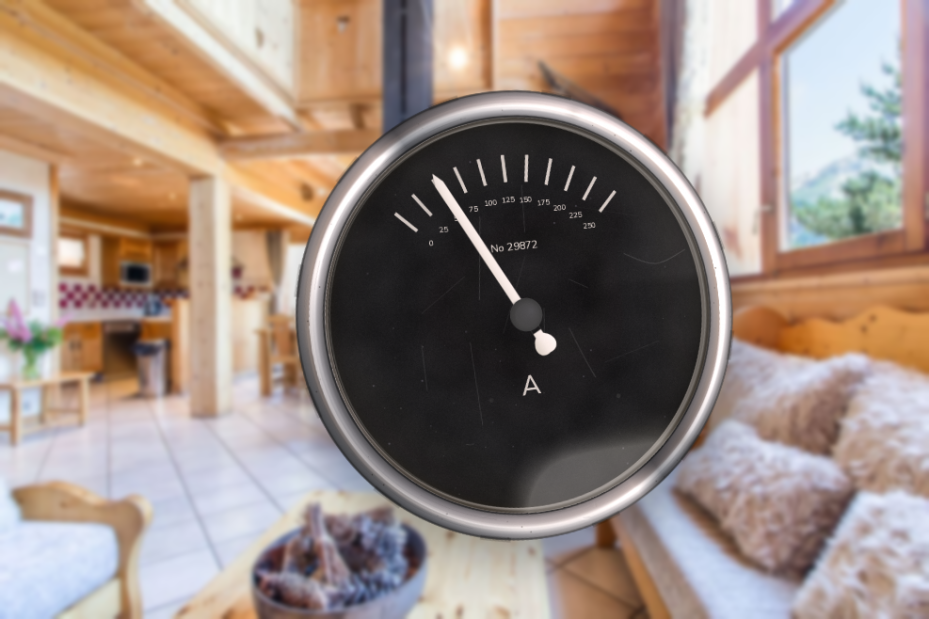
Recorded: value=50 unit=A
